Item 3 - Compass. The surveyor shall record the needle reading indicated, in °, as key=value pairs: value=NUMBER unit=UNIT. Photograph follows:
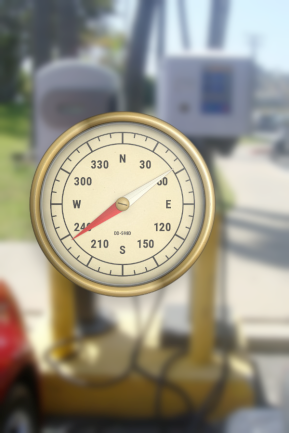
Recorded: value=235 unit=°
